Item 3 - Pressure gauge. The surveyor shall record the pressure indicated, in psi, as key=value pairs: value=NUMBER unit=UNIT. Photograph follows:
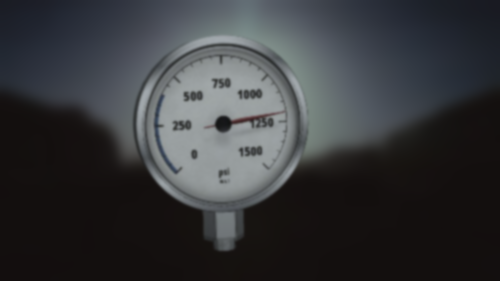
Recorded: value=1200 unit=psi
